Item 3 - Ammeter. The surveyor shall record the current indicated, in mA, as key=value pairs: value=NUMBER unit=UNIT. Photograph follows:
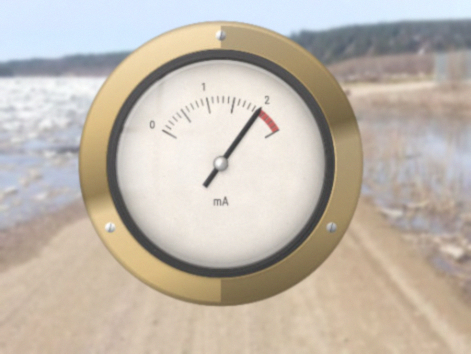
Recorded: value=2 unit=mA
